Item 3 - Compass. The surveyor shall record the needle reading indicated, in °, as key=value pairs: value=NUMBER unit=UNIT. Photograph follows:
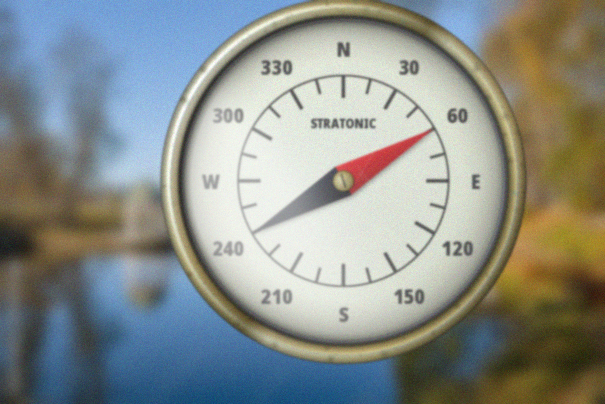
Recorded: value=60 unit=°
